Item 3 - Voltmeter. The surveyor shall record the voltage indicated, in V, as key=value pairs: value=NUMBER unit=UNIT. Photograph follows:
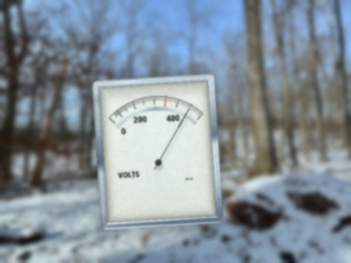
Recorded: value=450 unit=V
